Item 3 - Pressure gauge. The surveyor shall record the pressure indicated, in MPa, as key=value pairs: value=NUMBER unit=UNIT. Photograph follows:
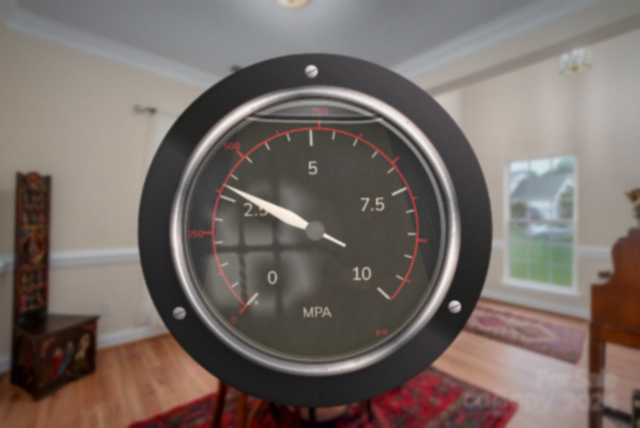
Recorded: value=2.75 unit=MPa
